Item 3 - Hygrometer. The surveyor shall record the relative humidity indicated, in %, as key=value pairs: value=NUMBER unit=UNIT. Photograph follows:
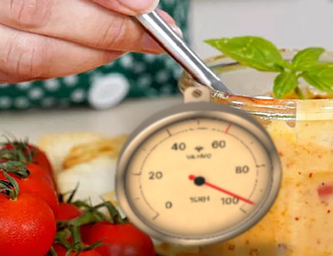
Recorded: value=95 unit=%
